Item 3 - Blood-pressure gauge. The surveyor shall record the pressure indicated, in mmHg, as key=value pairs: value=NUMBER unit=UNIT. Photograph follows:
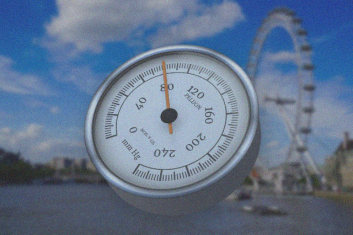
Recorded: value=80 unit=mmHg
